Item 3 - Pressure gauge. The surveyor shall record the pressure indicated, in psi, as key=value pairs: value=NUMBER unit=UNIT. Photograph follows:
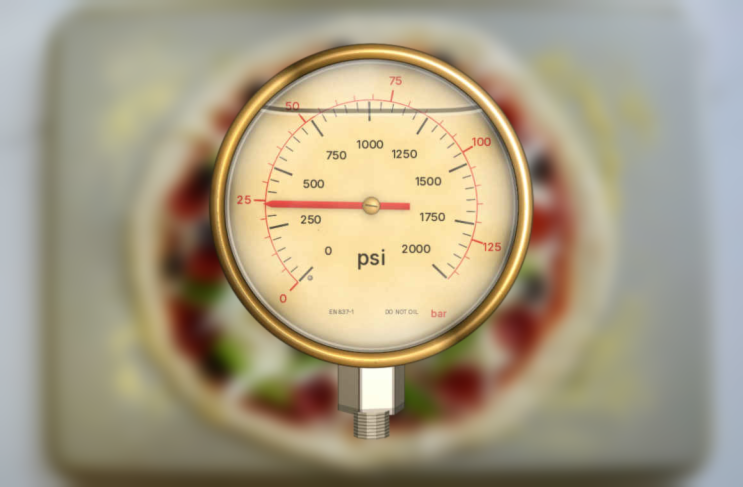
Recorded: value=350 unit=psi
